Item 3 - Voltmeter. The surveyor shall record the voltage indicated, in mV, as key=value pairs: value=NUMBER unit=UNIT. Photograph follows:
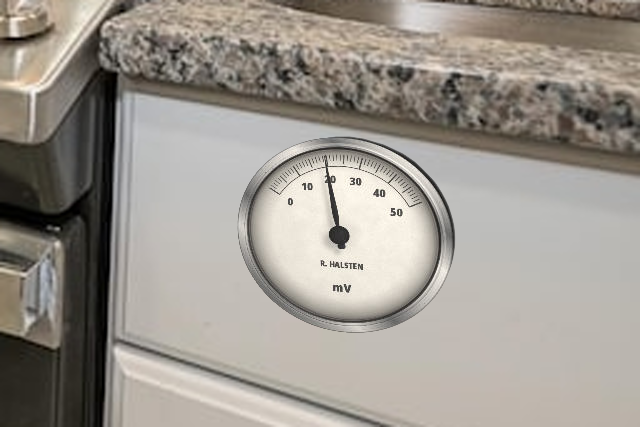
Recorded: value=20 unit=mV
